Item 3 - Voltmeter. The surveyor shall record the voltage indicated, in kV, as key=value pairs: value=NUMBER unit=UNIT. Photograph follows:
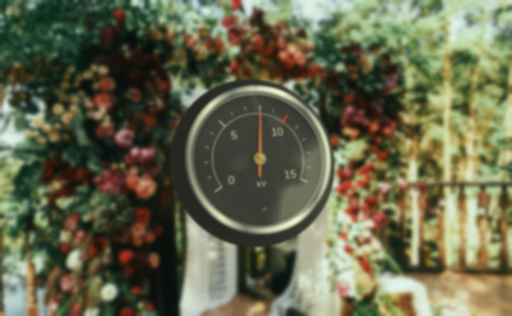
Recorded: value=8 unit=kV
